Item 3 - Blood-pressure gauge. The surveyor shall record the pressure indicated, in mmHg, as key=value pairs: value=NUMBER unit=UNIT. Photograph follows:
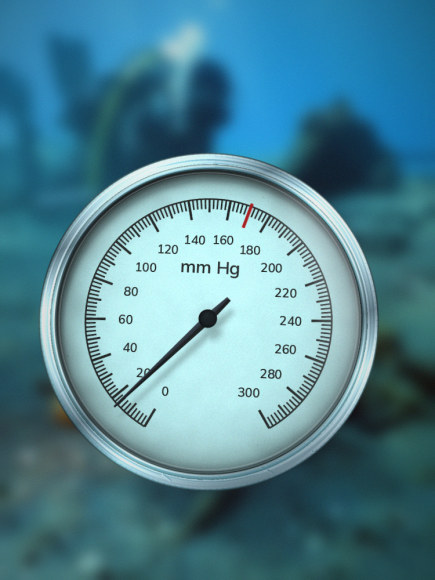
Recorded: value=16 unit=mmHg
